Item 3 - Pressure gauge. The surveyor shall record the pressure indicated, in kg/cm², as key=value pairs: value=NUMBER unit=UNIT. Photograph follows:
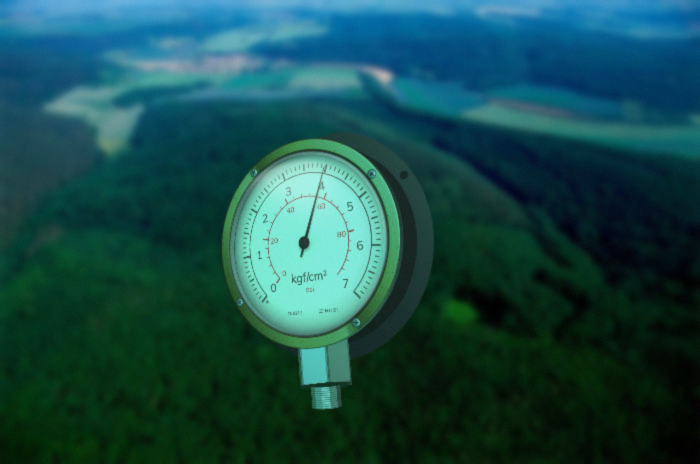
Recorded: value=4 unit=kg/cm²
